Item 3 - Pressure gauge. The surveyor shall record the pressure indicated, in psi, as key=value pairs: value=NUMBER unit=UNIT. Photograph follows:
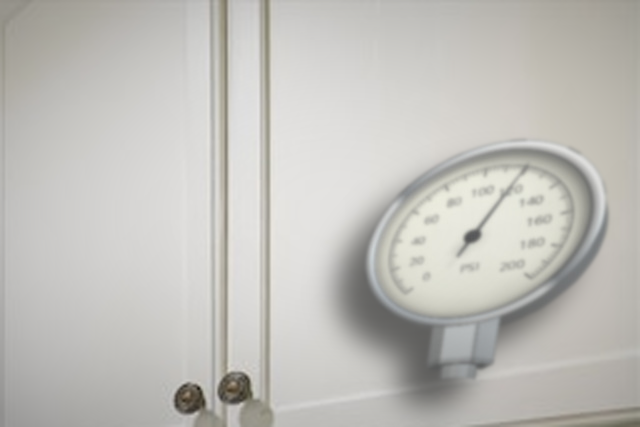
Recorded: value=120 unit=psi
